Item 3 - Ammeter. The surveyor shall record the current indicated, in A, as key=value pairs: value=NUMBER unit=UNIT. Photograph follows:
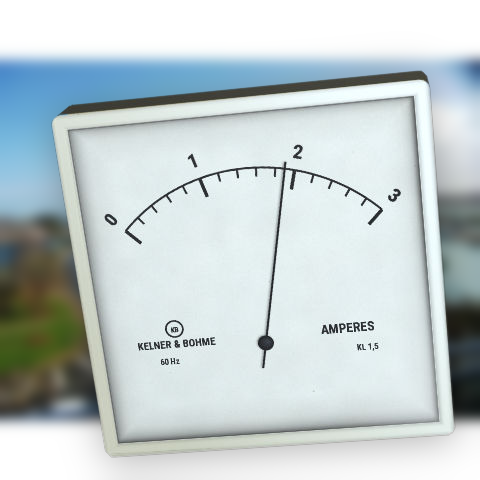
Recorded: value=1.9 unit=A
